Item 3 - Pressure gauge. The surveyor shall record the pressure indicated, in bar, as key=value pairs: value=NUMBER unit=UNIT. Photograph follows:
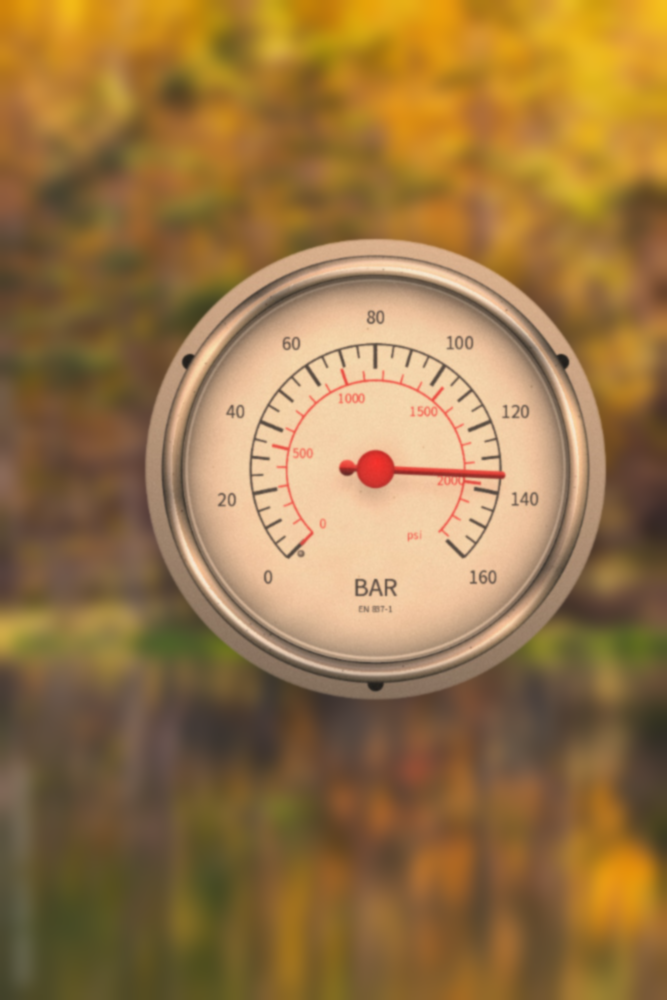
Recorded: value=135 unit=bar
